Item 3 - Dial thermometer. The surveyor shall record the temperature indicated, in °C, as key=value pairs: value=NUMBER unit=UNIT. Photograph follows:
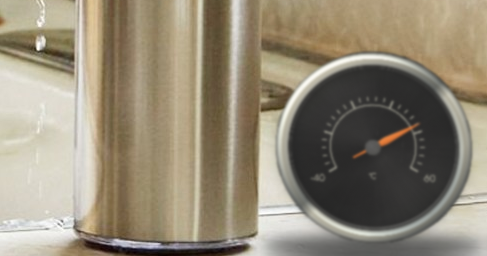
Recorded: value=36 unit=°C
